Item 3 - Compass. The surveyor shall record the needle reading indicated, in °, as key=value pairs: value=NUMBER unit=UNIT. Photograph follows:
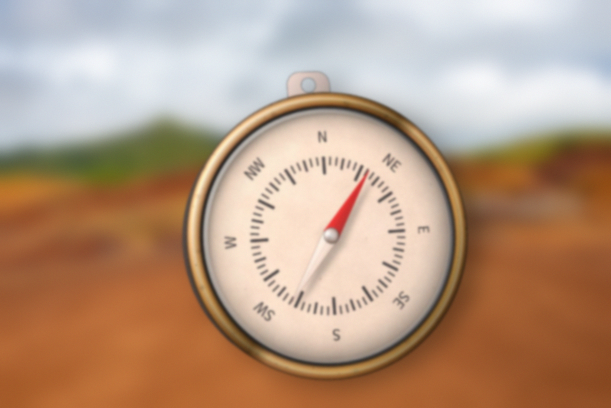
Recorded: value=35 unit=°
